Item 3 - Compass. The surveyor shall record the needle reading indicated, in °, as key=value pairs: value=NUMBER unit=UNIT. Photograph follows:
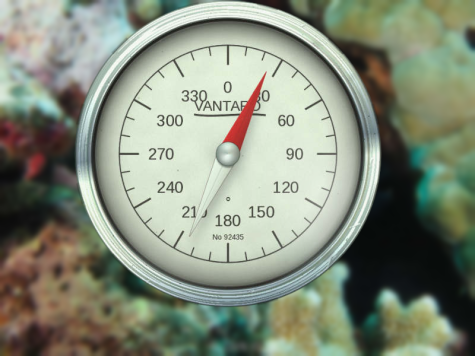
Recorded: value=25 unit=°
